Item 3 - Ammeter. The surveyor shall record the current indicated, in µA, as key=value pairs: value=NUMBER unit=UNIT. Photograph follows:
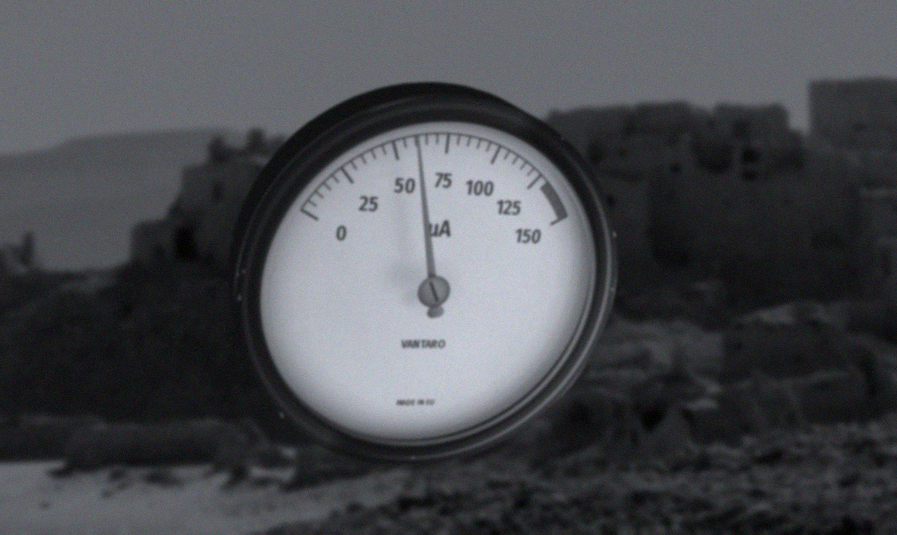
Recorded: value=60 unit=µA
